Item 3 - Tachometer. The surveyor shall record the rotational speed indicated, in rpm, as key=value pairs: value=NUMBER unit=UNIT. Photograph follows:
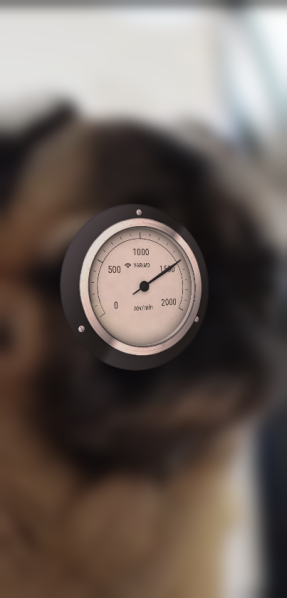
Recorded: value=1500 unit=rpm
